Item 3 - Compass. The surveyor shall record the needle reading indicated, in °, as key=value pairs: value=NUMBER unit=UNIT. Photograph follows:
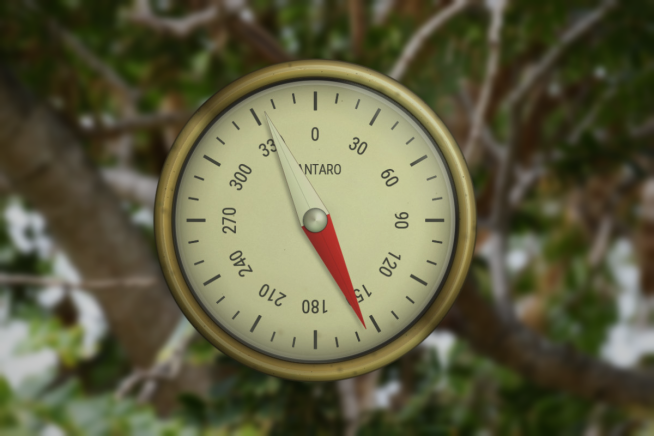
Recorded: value=155 unit=°
